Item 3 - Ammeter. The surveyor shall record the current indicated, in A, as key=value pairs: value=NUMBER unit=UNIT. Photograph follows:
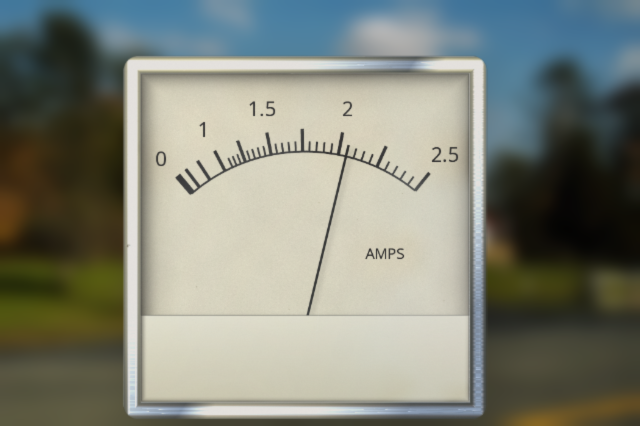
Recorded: value=2.05 unit=A
